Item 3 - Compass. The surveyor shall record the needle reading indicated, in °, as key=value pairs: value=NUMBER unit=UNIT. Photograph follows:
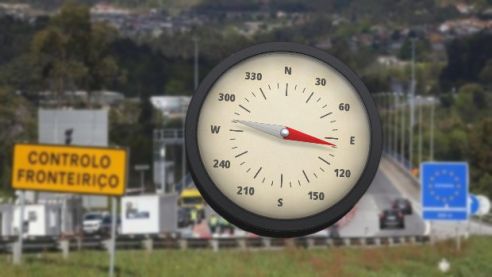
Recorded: value=100 unit=°
